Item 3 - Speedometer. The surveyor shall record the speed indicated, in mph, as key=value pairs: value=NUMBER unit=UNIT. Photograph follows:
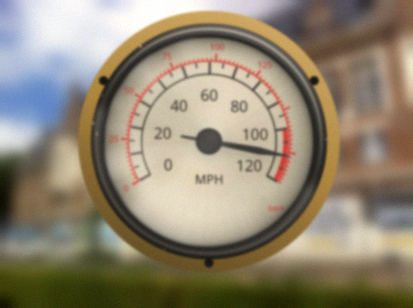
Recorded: value=110 unit=mph
